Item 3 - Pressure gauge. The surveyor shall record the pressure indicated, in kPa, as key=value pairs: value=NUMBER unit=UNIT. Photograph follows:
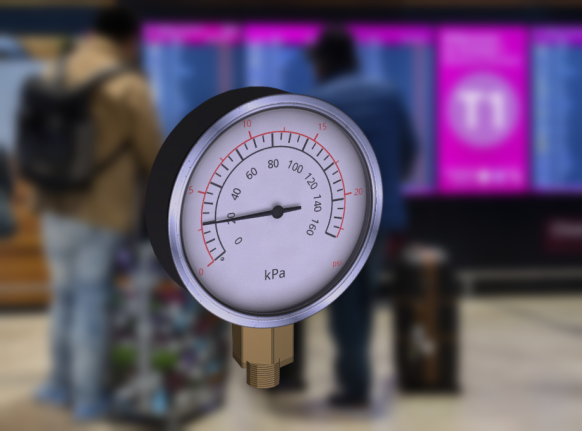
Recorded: value=20 unit=kPa
